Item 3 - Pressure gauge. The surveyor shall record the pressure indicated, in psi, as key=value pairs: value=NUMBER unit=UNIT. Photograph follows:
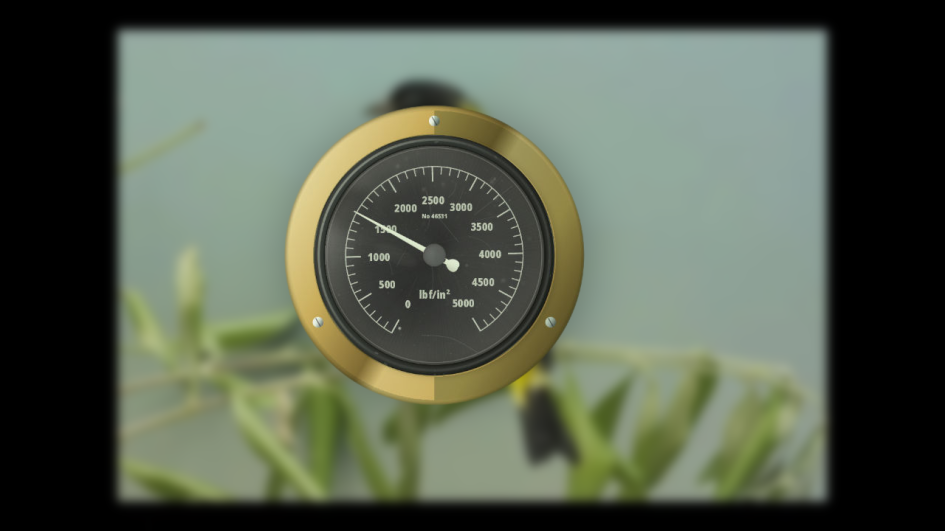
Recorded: value=1500 unit=psi
